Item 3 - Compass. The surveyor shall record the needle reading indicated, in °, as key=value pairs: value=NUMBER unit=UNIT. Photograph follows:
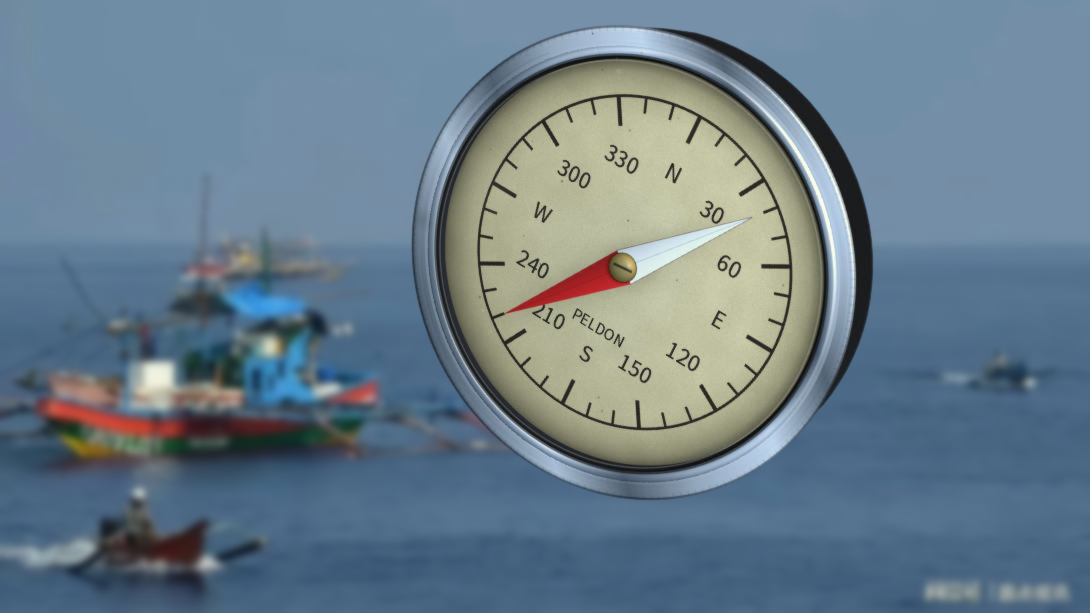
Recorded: value=220 unit=°
